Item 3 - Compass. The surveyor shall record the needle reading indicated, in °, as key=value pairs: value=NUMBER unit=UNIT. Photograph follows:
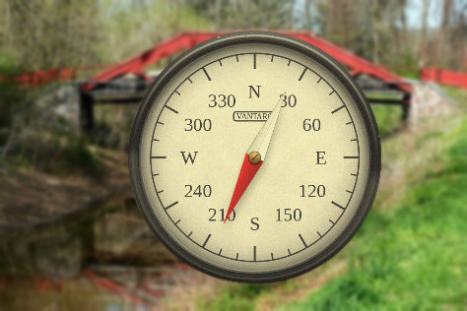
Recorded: value=205 unit=°
